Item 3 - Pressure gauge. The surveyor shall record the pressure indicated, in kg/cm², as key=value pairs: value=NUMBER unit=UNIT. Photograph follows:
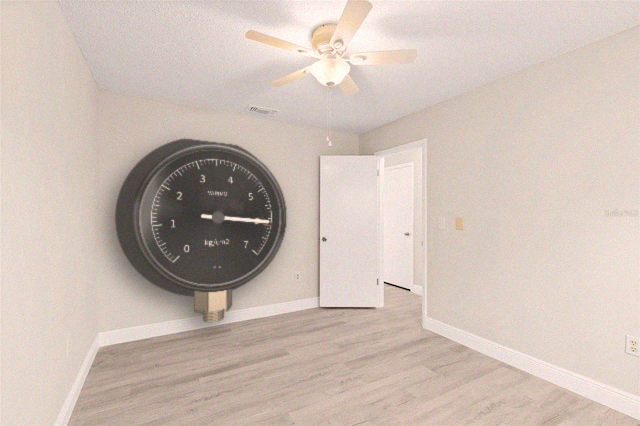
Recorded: value=6 unit=kg/cm²
